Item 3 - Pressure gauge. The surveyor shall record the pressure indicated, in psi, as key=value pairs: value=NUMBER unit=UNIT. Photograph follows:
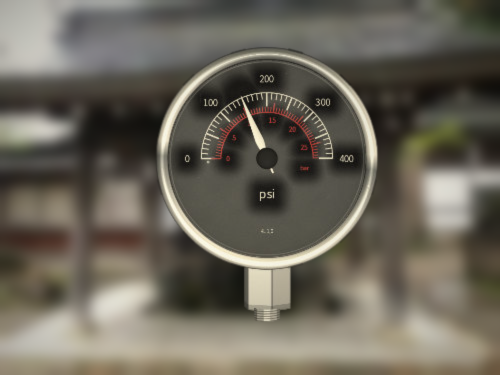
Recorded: value=150 unit=psi
